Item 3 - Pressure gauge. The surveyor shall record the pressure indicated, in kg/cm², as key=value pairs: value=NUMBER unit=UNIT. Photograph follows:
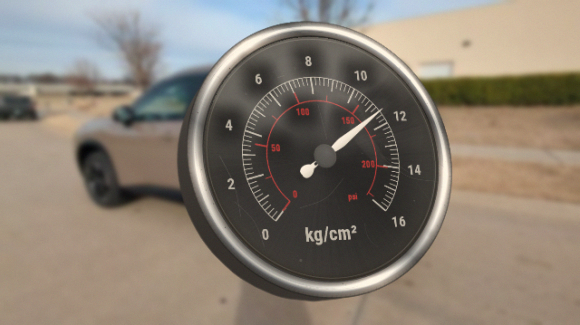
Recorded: value=11.4 unit=kg/cm²
